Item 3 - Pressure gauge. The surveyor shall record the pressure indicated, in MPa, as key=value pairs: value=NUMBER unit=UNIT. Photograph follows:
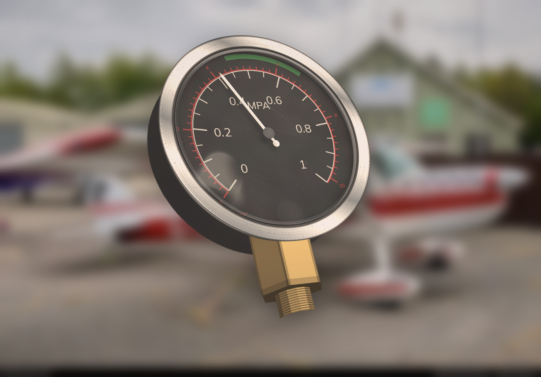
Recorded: value=0.4 unit=MPa
